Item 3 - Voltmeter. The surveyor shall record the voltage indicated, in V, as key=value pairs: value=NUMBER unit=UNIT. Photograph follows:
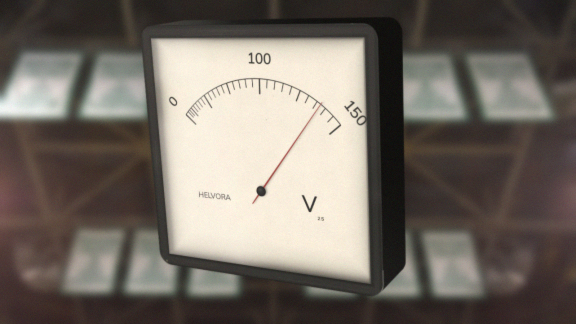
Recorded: value=137.5 unit=V
